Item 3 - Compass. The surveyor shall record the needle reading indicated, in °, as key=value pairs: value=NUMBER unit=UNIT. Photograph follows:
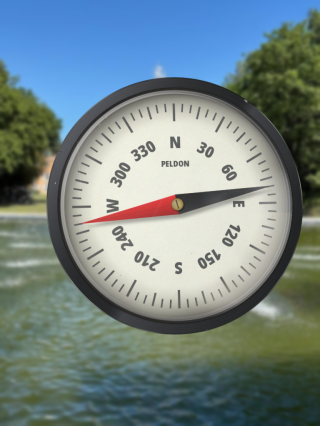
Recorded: value=260 unit=°
